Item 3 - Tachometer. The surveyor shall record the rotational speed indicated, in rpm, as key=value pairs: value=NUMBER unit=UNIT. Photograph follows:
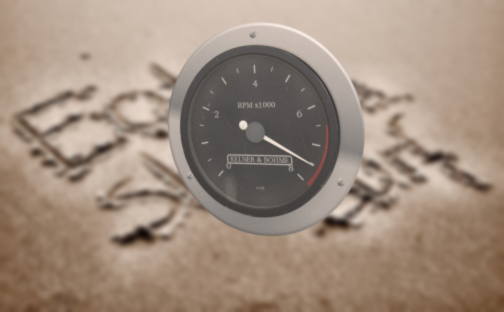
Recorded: value=7500 unit=rpm
